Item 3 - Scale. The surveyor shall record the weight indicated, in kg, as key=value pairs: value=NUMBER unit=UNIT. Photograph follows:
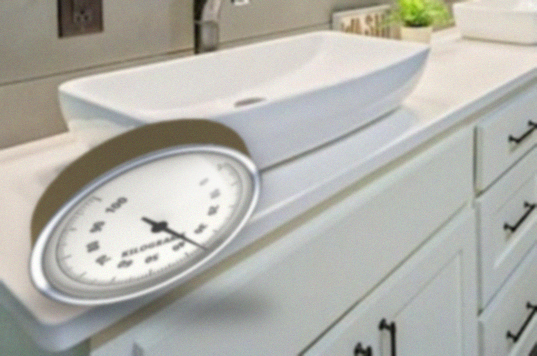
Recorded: value=35 unit=kg
